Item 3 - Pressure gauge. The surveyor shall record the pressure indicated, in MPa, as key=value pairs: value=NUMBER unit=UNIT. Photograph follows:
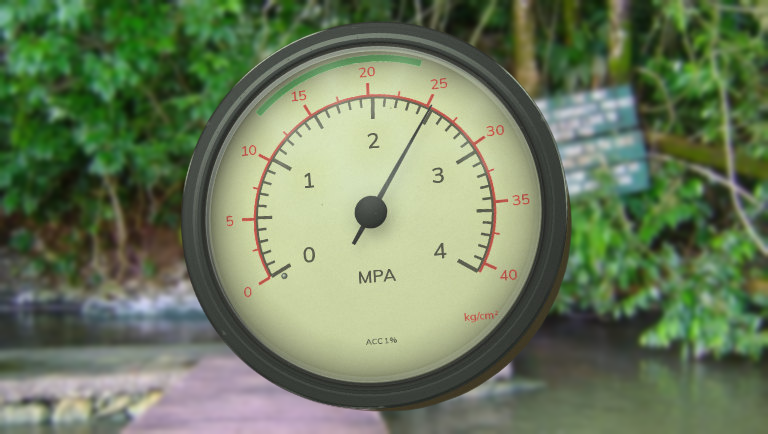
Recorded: value=2.5 unit=MPa
